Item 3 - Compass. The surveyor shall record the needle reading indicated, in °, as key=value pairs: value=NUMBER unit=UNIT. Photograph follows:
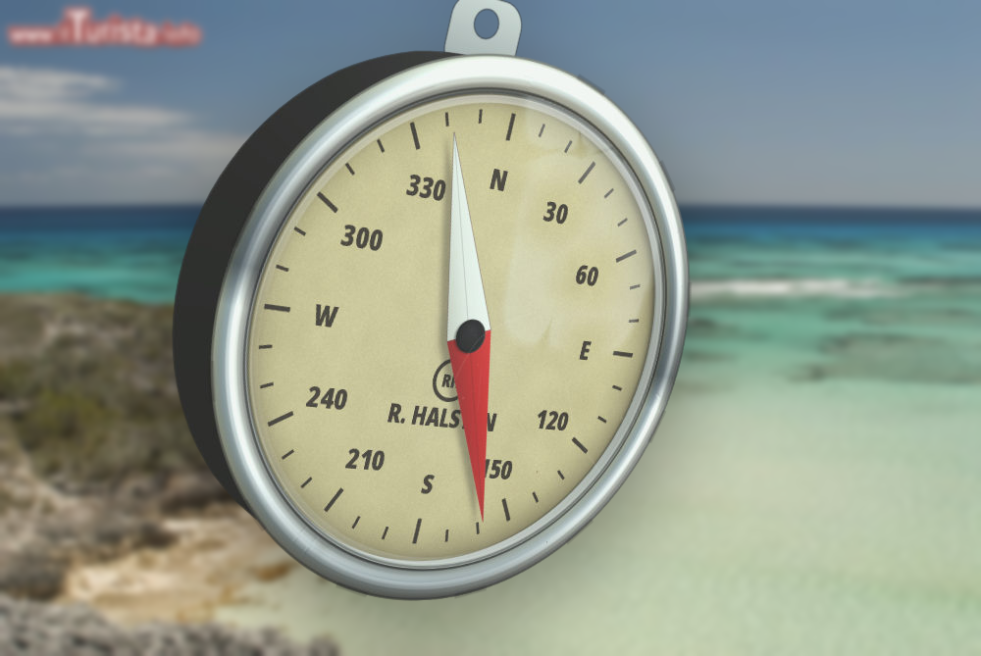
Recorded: value=160 unit=°
